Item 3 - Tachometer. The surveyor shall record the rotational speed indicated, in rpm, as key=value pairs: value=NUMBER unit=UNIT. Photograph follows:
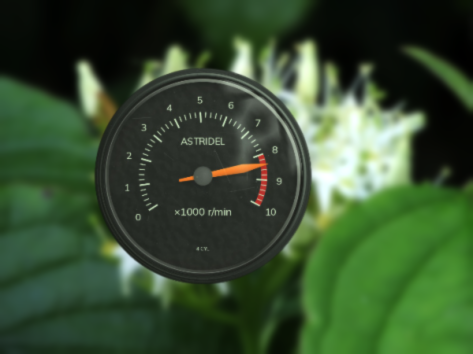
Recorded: value=8400 unit=rpm
